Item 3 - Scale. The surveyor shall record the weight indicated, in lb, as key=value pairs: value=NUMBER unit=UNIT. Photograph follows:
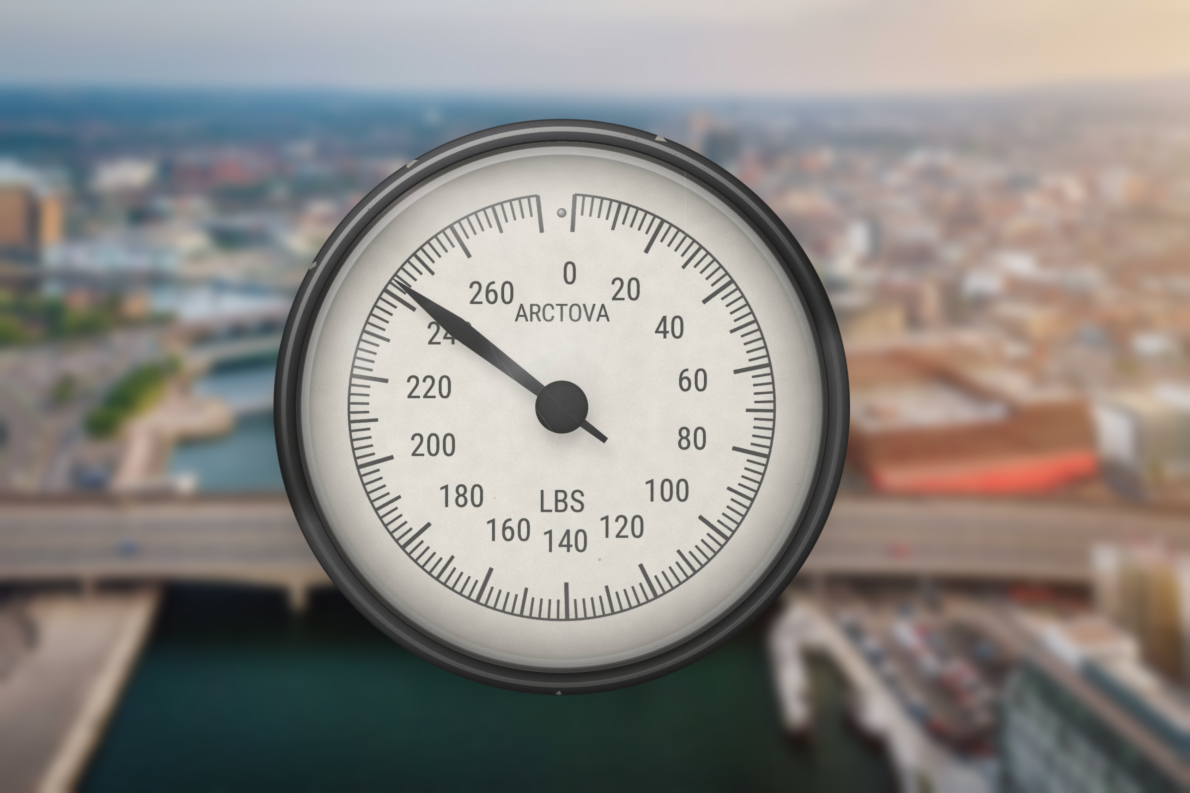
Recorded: value=243 unit=lb
